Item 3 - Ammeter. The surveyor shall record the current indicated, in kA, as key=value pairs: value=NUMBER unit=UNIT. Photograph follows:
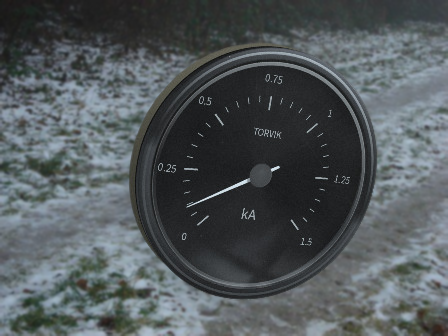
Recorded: value=0.1 unit=kA
